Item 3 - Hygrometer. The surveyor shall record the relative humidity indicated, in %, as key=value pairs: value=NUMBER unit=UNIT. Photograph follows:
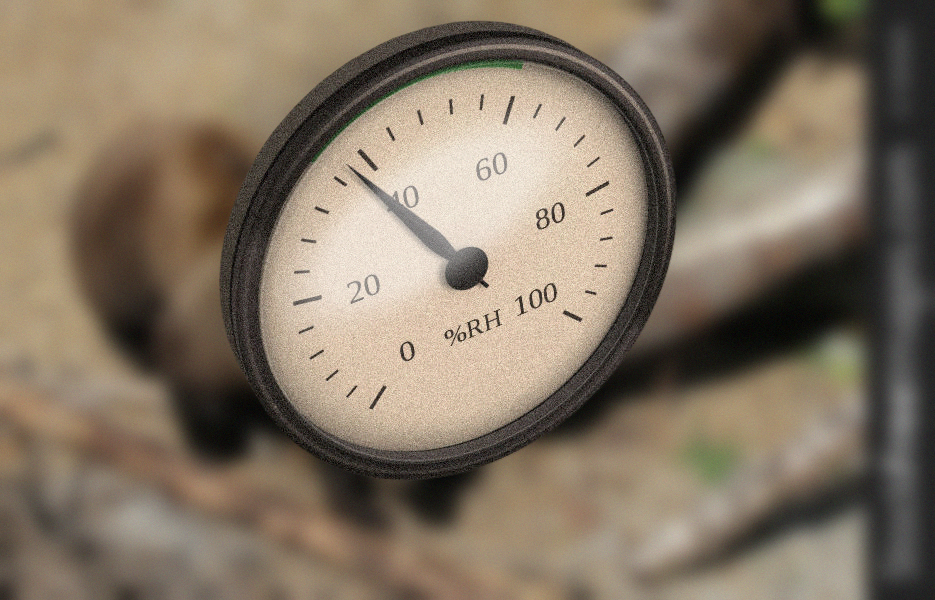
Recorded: value=38 unit=%
